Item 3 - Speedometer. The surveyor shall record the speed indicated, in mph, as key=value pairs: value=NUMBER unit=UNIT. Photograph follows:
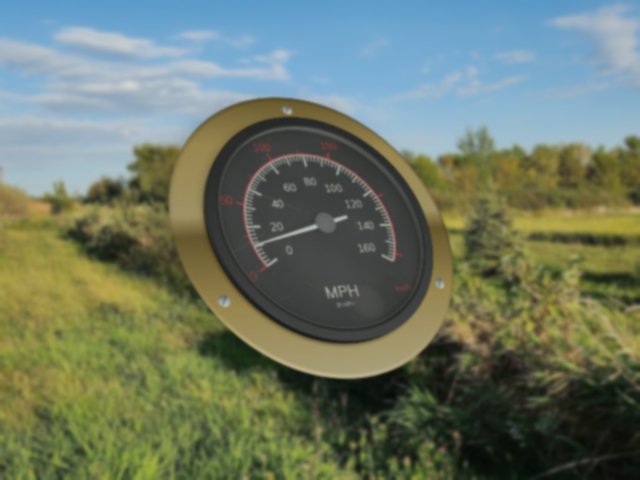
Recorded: value=10 unit=mph
